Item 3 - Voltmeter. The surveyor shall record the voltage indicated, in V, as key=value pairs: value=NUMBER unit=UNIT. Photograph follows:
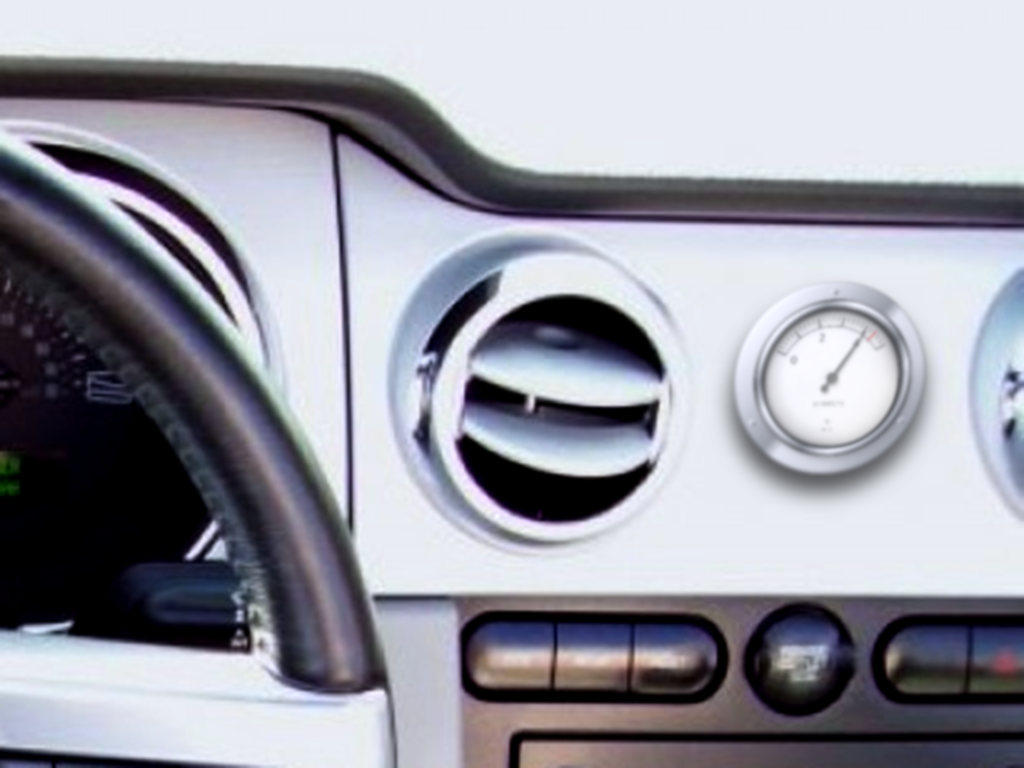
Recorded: value=4 unit=V
